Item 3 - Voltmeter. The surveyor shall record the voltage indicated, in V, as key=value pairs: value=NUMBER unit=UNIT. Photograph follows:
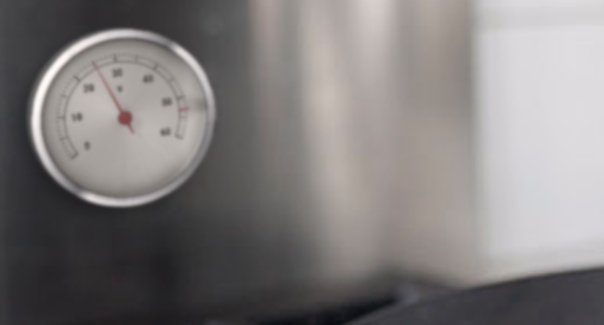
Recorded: value=25 unit=V
